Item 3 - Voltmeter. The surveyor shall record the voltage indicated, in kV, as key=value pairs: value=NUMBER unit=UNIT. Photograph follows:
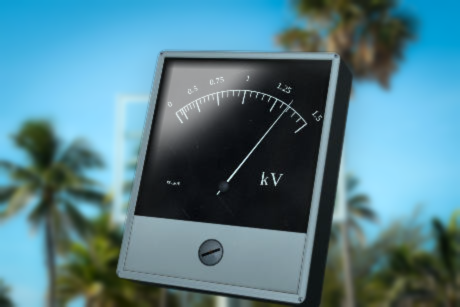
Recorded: value=1.35 unit=kV
